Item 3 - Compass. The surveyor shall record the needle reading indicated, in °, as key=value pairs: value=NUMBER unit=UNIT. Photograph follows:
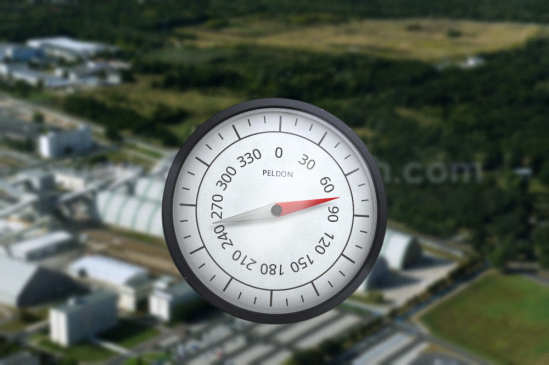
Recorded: value=75 unit=°
